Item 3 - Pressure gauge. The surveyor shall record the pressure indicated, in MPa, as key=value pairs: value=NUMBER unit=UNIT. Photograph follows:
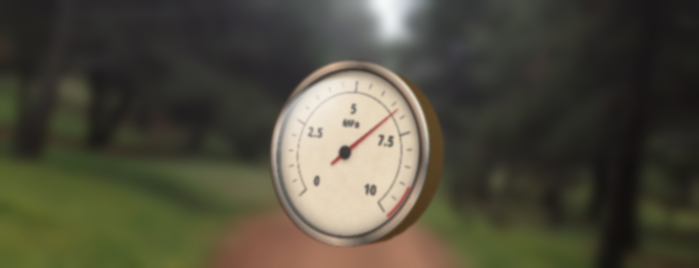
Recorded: value=6.75 unit=MPa
